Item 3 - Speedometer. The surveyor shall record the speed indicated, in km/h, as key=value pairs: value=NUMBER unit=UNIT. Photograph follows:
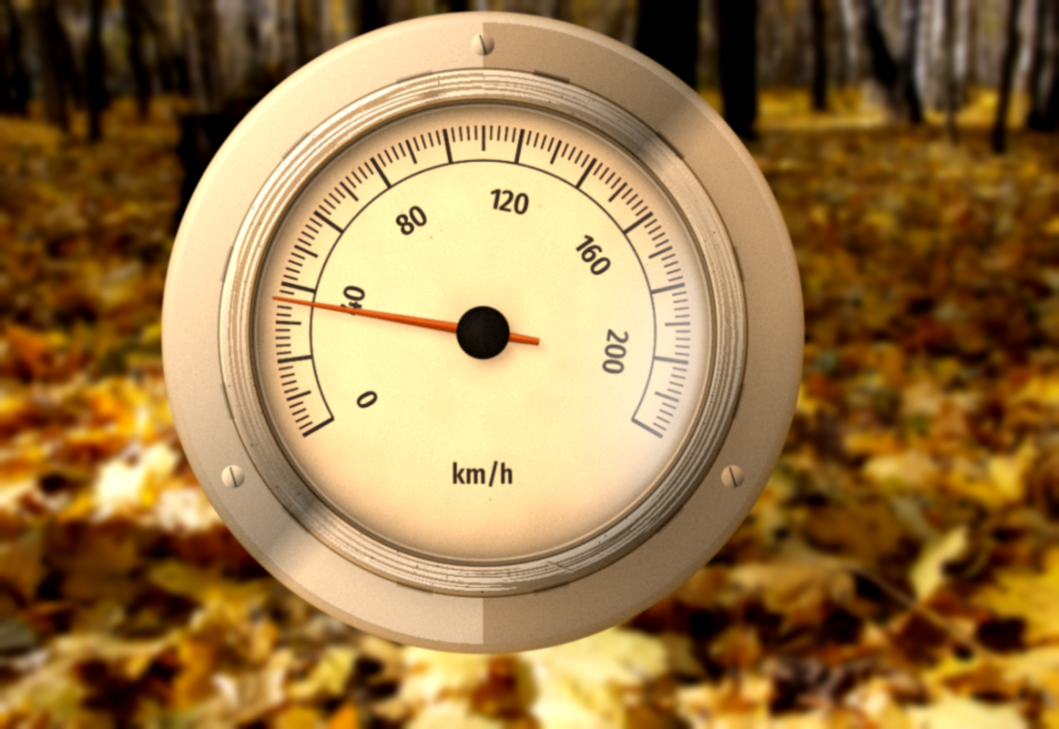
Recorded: value=36 unit=km/h
